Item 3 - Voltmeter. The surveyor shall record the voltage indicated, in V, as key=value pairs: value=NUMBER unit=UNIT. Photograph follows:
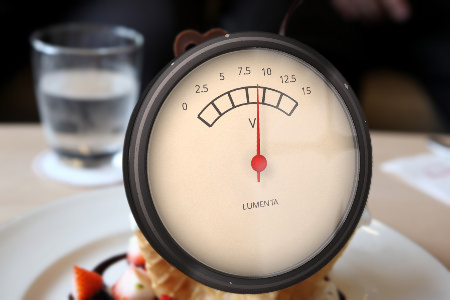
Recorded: value=8.75 unit=V
